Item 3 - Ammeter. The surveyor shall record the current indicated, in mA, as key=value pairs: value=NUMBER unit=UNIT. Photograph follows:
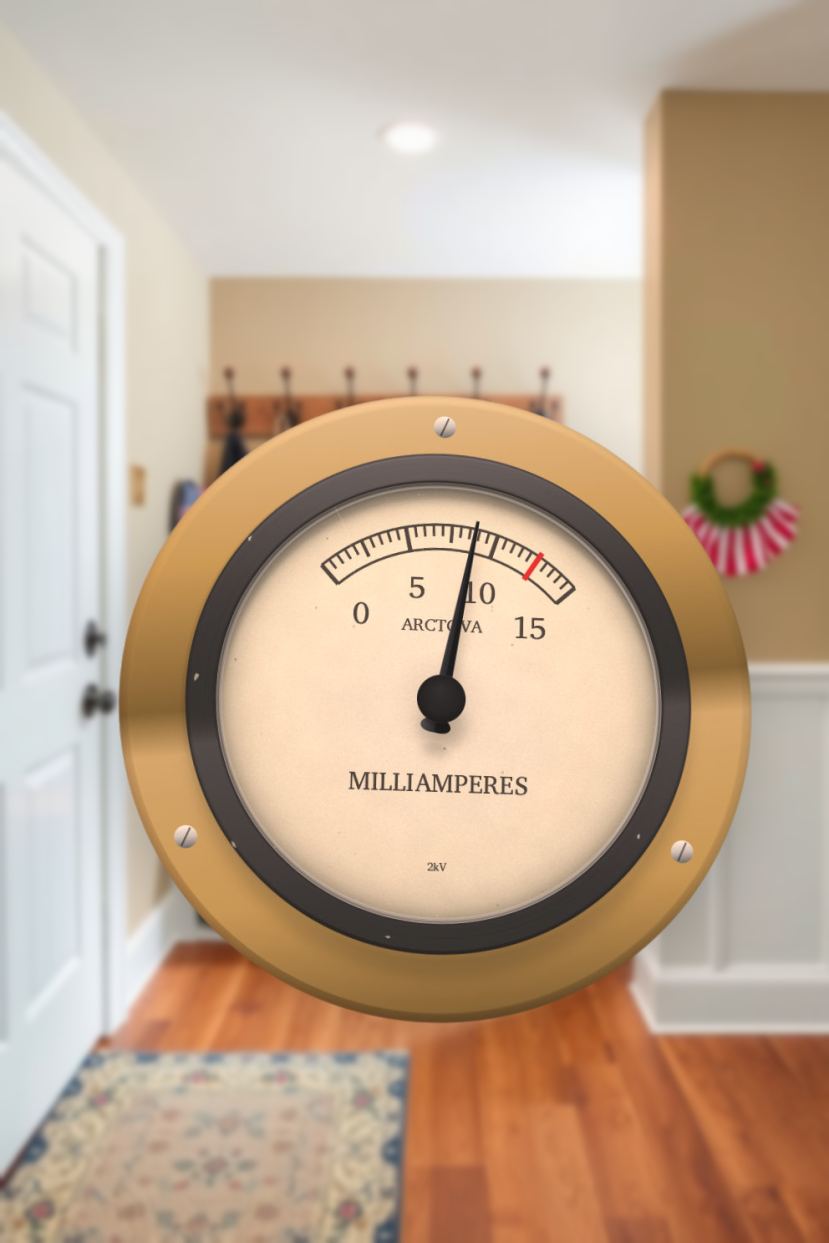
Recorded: value=8.75 unit=mA
